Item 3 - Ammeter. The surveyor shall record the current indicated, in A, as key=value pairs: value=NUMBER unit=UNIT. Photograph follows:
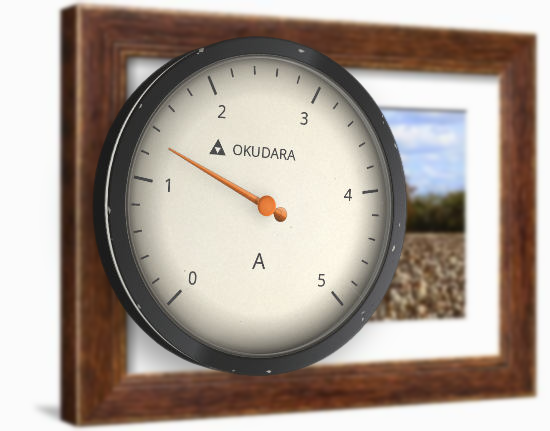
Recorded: value=1.3 unit=A
